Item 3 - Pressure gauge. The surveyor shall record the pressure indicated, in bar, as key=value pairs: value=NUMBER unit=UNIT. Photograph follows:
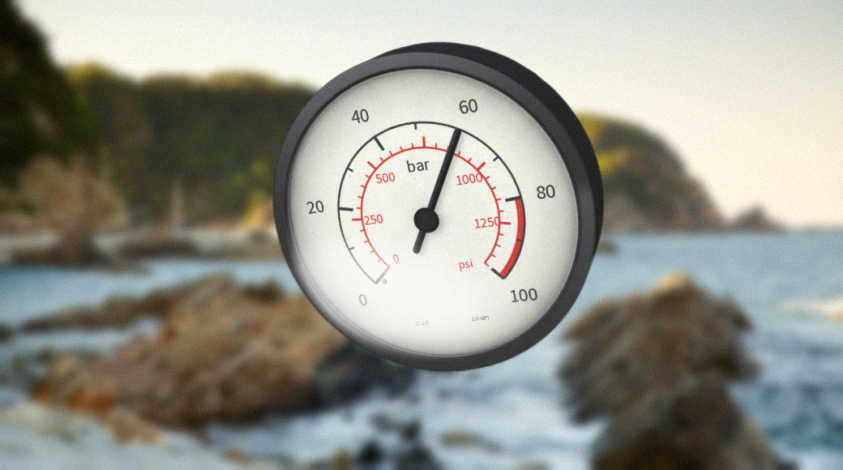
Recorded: value=60 unit=bar
